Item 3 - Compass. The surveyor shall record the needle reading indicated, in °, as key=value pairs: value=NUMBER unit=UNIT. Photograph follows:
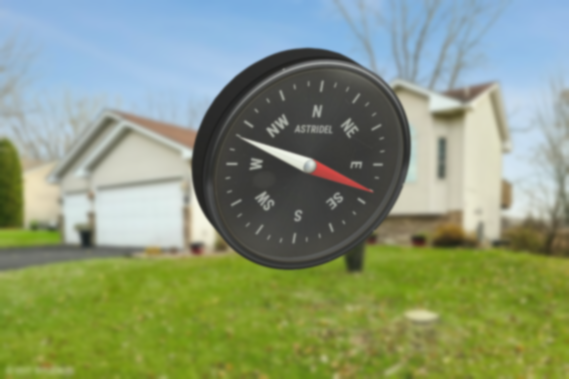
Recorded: value=110 unit=°
